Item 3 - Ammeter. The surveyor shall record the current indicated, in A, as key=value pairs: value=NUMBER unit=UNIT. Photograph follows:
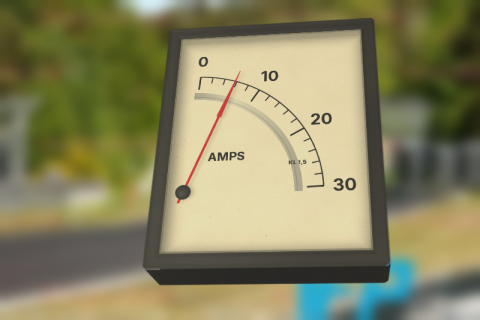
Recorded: value=6 unit=A
